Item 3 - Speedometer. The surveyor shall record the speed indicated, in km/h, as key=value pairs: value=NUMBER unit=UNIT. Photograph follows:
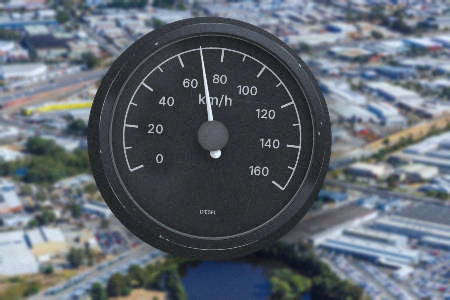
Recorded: value=70 unit=km/h
